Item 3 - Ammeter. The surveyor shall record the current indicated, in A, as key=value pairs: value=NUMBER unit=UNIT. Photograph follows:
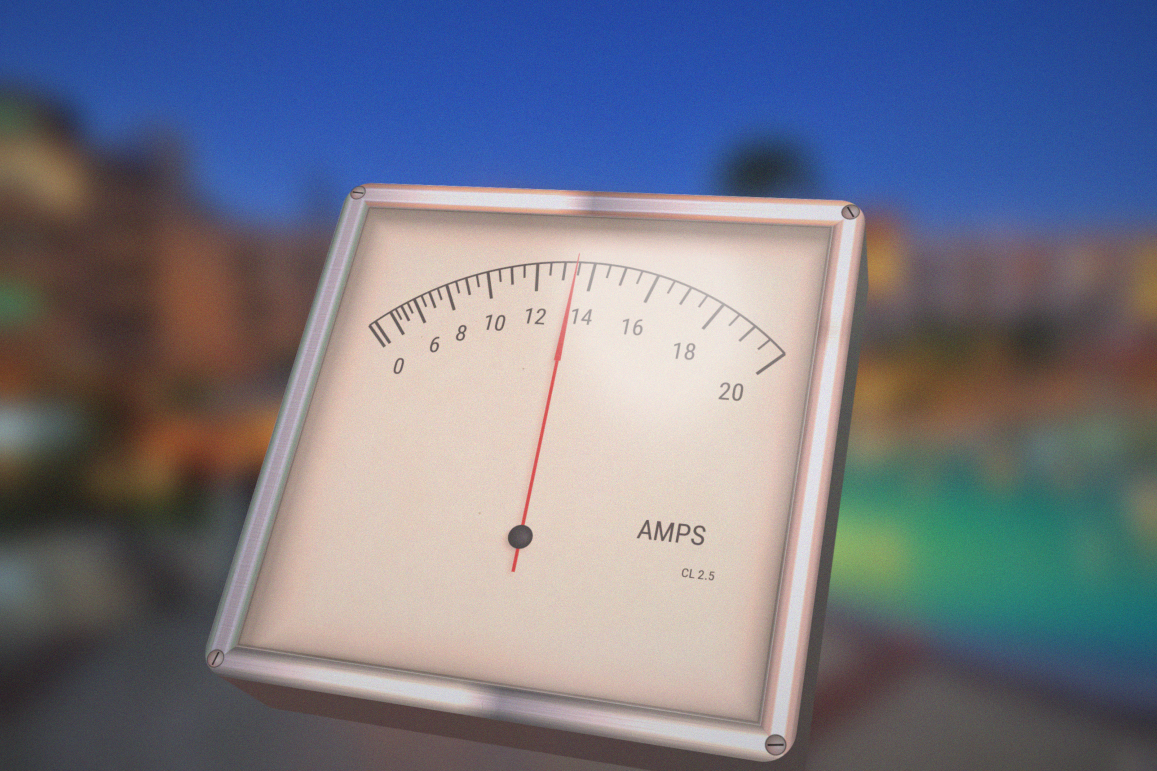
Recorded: value=13.5 unit=A
